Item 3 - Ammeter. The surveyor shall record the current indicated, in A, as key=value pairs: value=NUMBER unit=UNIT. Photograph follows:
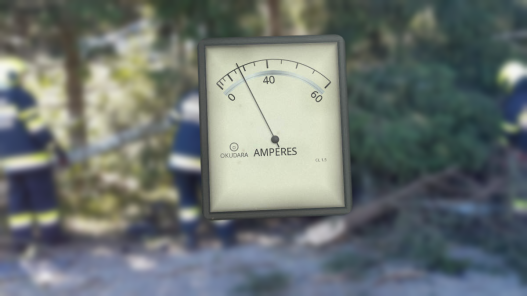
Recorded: value=27.5 unit=A
